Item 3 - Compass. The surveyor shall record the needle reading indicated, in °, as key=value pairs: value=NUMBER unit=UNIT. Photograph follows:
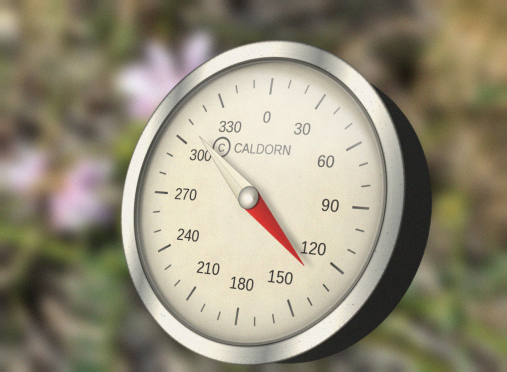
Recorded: value=130 unit=°
